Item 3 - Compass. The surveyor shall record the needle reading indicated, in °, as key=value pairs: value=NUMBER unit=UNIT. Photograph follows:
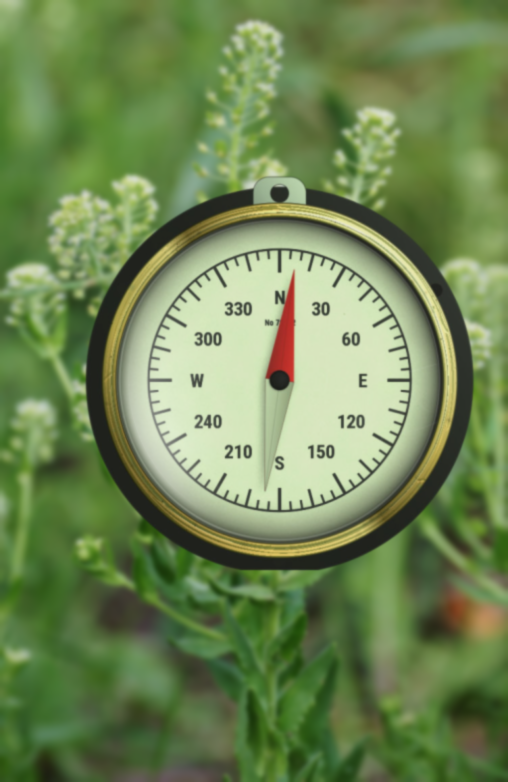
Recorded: value=7.5 unit=°
